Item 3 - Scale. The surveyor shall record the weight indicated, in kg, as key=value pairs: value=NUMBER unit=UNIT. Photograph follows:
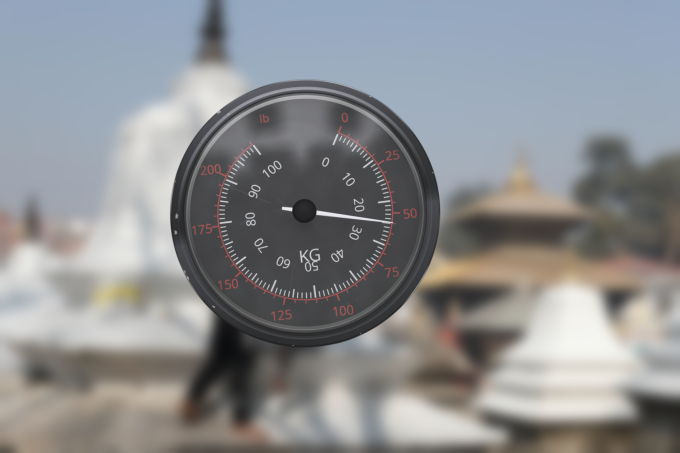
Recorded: value=25 unit=kg
